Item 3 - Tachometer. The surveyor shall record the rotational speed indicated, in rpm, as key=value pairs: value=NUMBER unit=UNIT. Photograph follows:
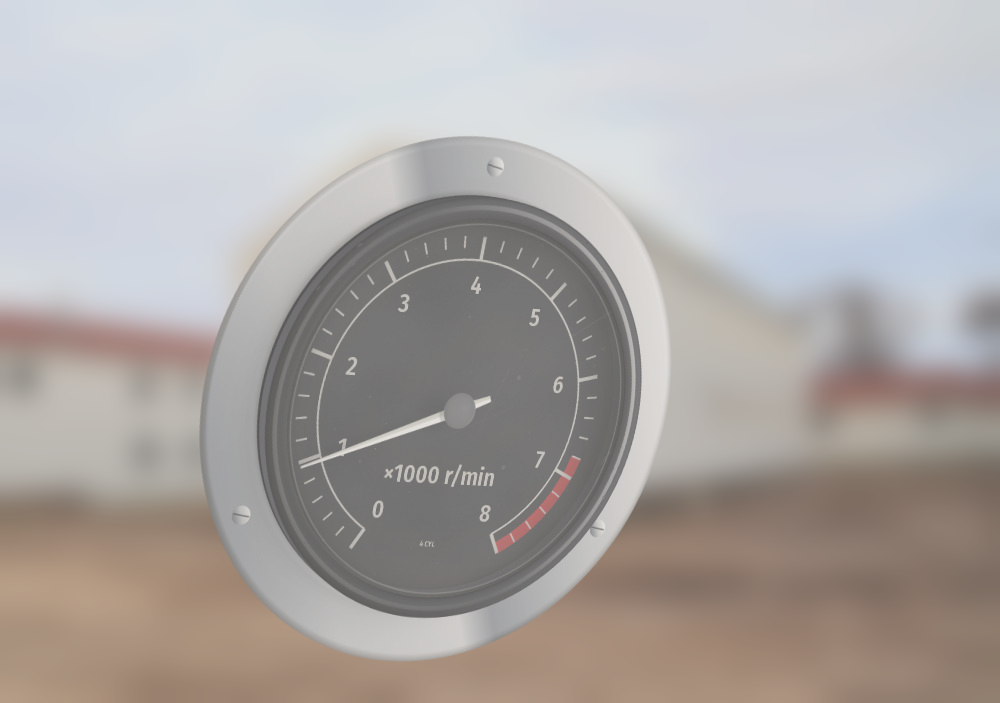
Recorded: value=1000 unit=rpm
